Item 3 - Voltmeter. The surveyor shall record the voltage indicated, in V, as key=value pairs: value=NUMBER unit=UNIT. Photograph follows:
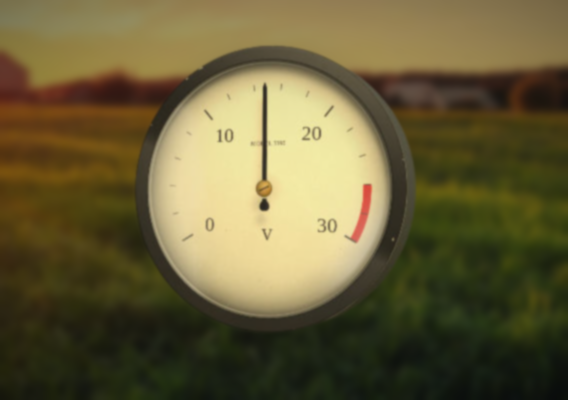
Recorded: value=15 unit=V
